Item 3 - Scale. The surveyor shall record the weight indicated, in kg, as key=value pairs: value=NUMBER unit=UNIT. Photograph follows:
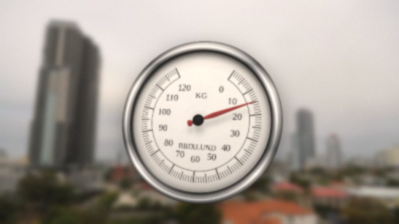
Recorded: value=15 unit=kg
